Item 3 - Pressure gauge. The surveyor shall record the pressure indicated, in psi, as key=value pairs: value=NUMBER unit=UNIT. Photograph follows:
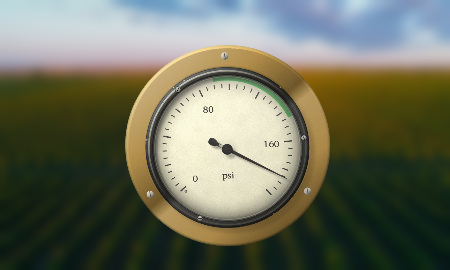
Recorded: value=185 unit=psi
